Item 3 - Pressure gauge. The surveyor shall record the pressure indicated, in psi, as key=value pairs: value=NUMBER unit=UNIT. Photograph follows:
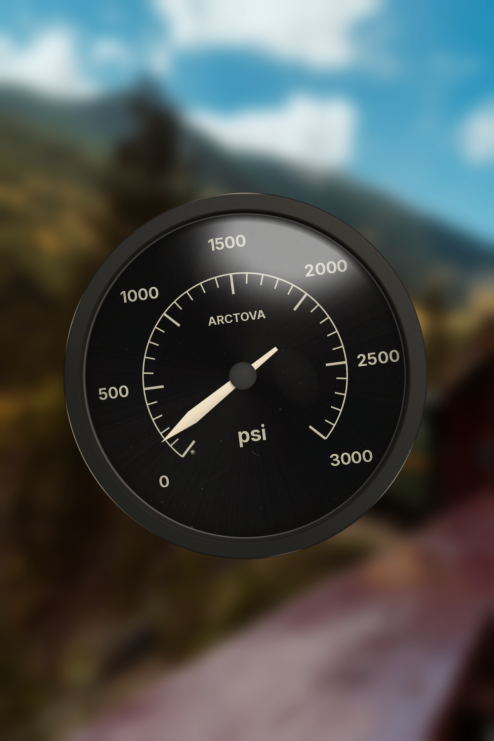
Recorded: value=150 unit=psi
